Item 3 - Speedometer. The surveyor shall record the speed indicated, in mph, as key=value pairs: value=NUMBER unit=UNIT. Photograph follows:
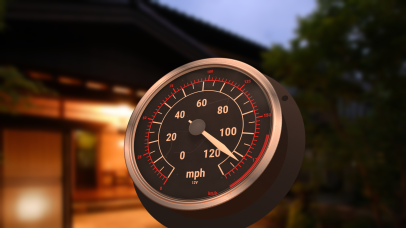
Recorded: value=112.5 unit=mph
